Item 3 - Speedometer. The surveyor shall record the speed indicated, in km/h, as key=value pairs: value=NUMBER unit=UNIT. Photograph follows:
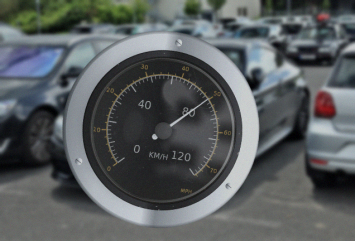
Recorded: value=80 unit=km/h
